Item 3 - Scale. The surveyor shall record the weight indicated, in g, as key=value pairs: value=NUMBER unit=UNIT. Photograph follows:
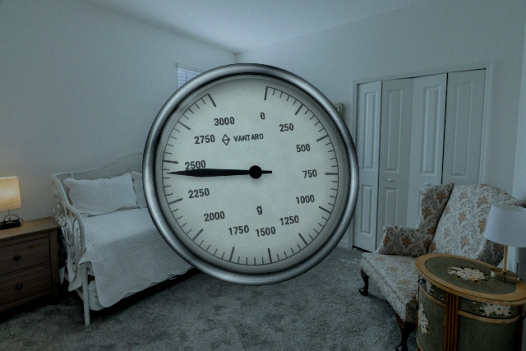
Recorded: value=2425 unit=g
